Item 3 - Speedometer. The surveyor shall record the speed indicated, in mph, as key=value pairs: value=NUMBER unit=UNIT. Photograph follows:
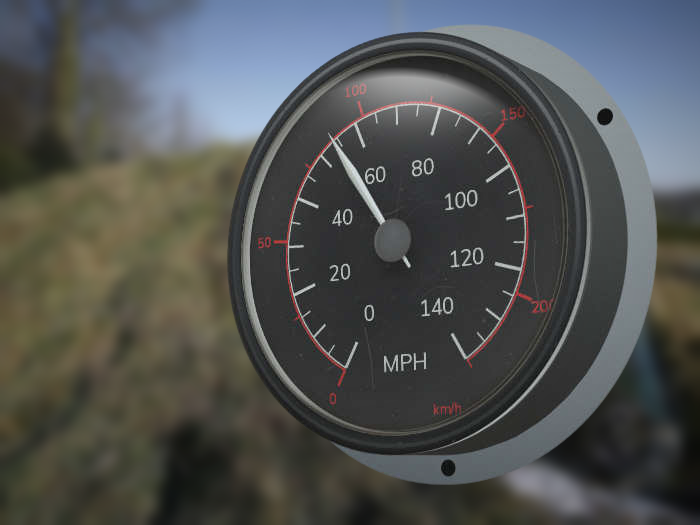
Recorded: value=55 unit=mph
